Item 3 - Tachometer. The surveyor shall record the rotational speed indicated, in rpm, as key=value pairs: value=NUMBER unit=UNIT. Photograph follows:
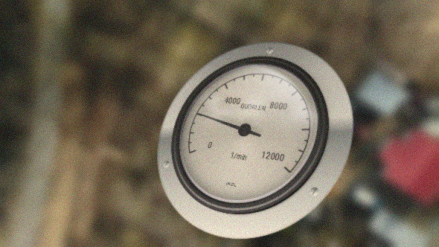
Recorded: value=2000 unit=rpm
